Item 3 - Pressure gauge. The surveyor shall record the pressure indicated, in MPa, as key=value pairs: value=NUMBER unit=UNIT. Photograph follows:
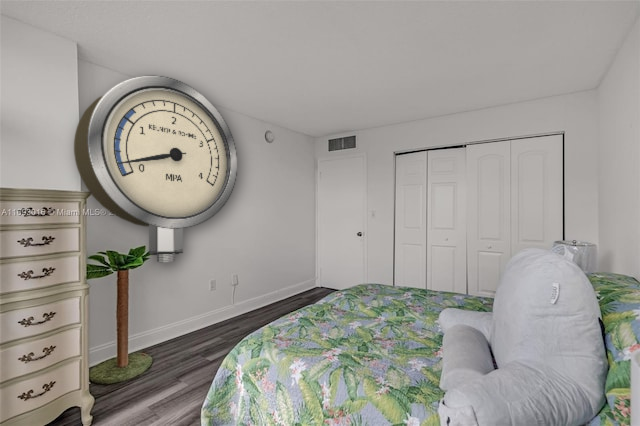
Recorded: value=0.2 unit=MPa
